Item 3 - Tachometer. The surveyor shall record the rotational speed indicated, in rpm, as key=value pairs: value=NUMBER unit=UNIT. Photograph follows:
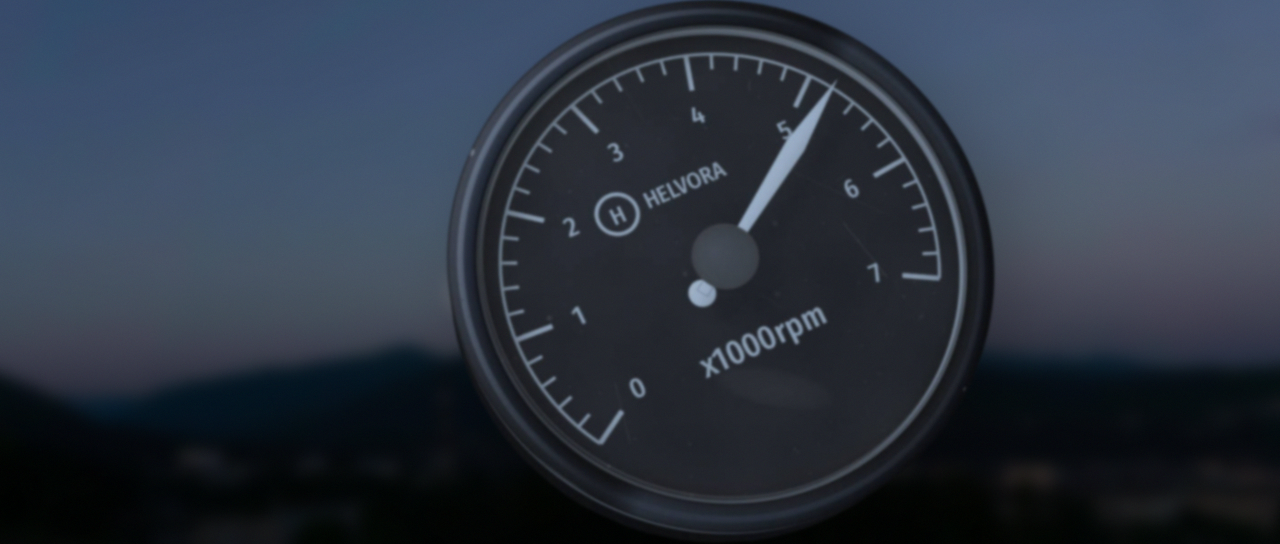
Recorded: value=5200 unit=rpm
